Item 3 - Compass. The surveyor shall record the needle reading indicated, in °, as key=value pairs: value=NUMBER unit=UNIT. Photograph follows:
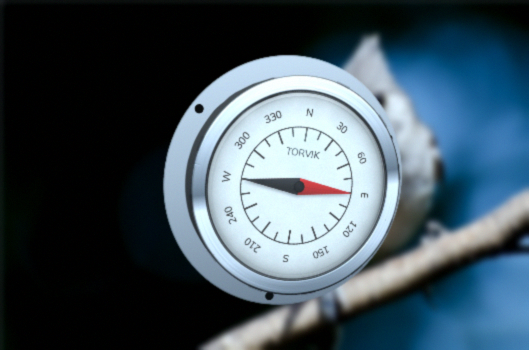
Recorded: value=90 unit=°
